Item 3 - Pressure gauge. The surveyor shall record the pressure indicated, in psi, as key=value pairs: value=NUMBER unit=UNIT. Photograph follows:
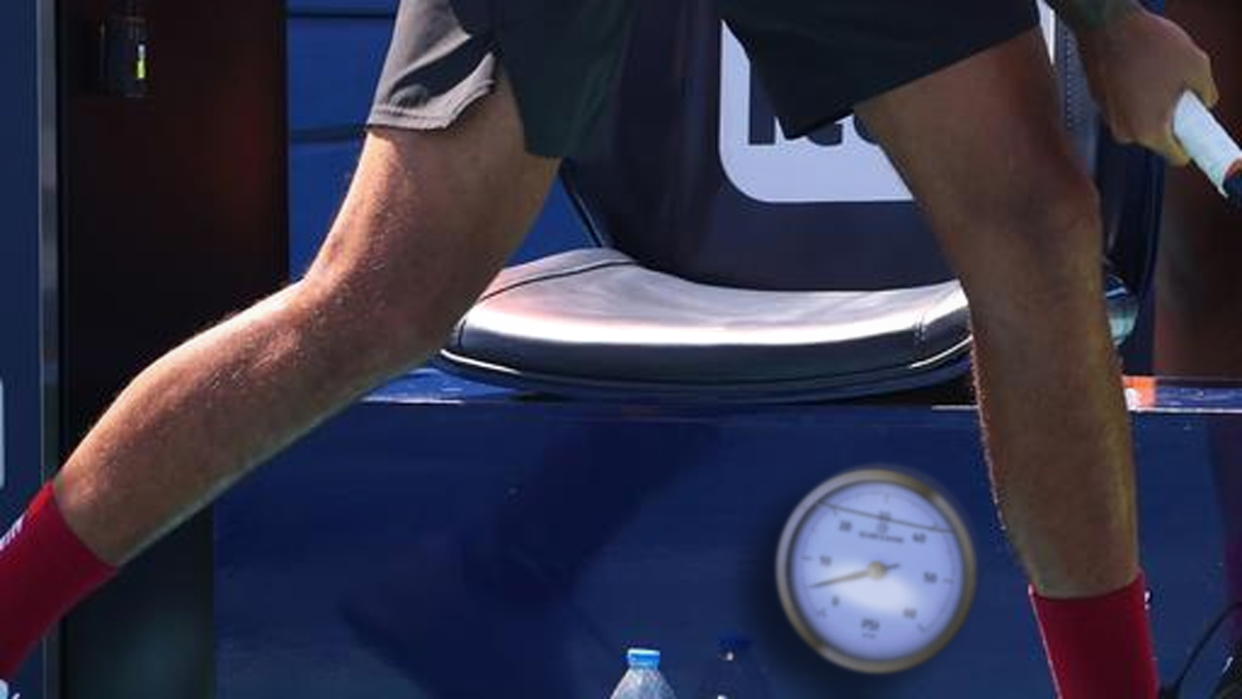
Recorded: value=5 unit=psi
